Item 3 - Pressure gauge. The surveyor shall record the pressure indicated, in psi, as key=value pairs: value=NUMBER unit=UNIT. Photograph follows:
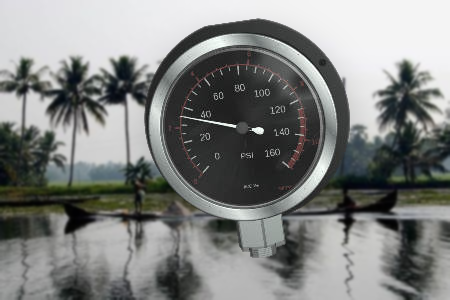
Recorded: value=35 unit=psi
